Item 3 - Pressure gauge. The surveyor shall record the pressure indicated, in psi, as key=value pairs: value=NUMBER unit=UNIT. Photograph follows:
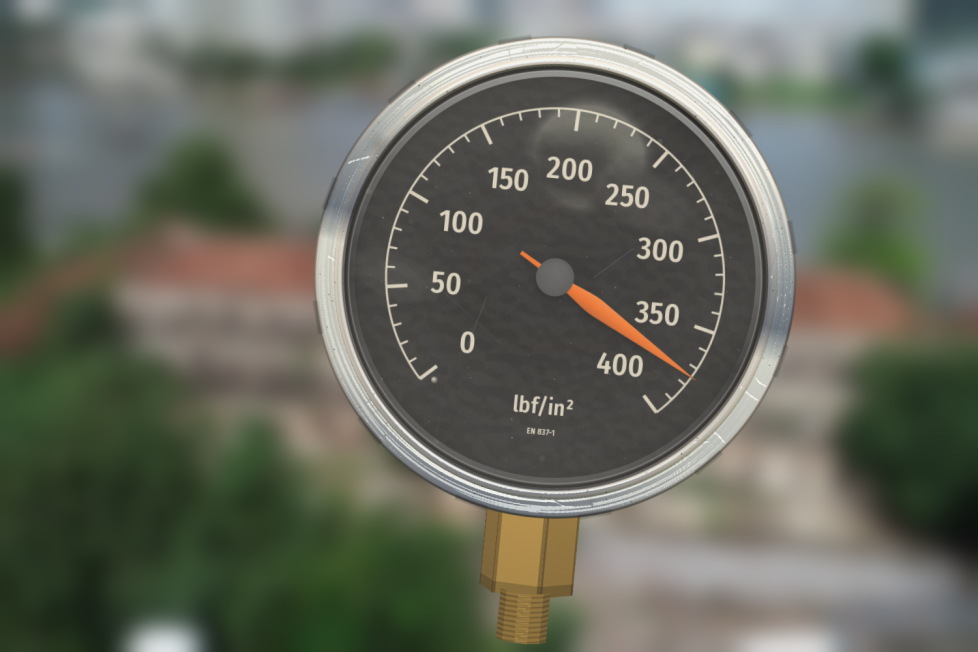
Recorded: value=375 unit=psi
